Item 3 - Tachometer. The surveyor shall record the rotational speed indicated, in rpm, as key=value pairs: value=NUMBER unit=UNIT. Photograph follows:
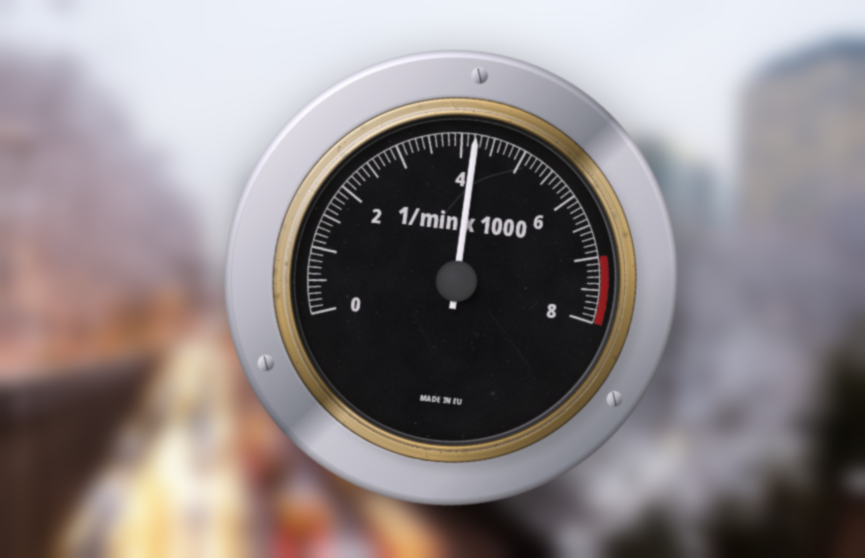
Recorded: value=4200 unit=rpm
